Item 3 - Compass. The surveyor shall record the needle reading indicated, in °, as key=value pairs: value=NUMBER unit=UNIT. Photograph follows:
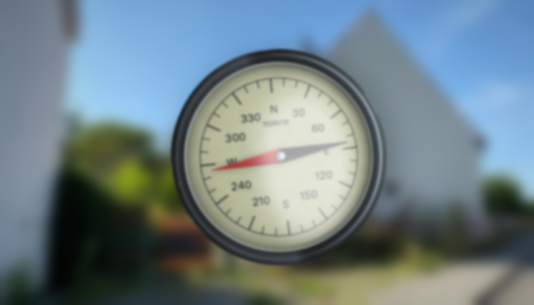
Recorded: value=265 unit=°
